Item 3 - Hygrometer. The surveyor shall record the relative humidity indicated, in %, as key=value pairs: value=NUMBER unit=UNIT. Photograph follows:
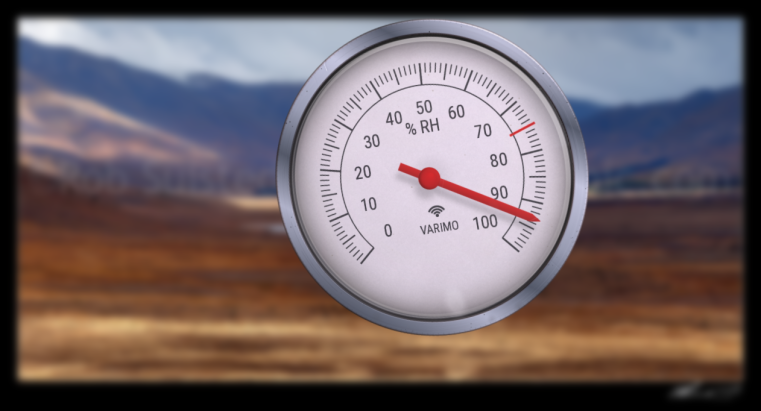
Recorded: value=93 unit=%
